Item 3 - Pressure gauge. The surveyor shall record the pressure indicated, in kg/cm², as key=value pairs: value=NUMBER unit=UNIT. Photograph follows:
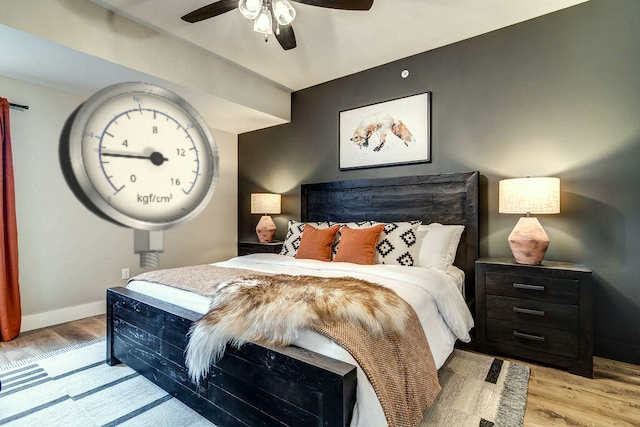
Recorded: value=2.5 unit=kg/cm²
